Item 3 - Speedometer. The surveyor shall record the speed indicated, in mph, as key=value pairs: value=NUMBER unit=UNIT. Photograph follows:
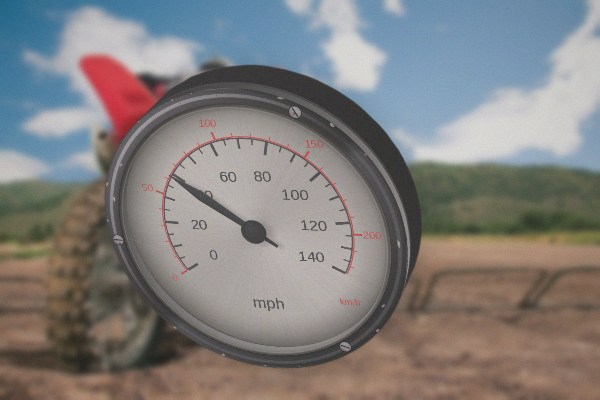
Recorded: value=40 unit=mph
